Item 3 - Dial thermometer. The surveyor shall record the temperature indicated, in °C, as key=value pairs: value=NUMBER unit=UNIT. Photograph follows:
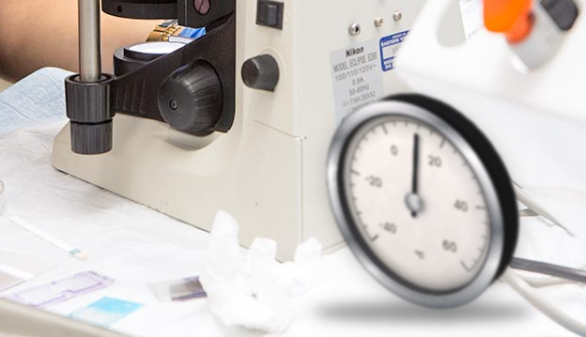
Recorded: value=12 unit=°C
